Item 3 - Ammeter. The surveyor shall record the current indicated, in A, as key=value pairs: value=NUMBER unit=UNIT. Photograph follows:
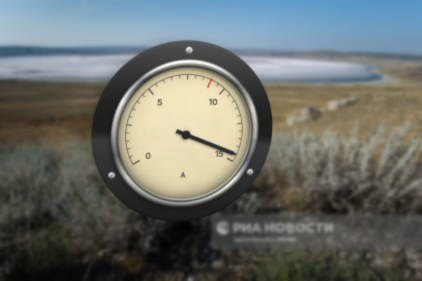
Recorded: value=14.5 unit=A
